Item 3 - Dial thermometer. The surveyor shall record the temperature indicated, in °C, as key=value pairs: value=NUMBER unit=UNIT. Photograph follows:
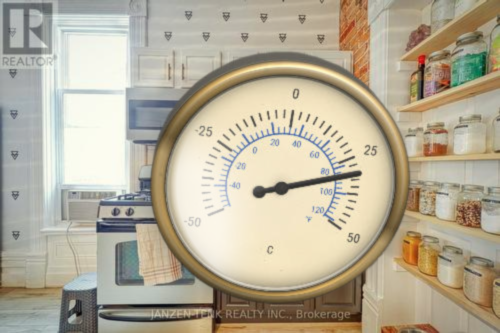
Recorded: value=30 unit=°C
